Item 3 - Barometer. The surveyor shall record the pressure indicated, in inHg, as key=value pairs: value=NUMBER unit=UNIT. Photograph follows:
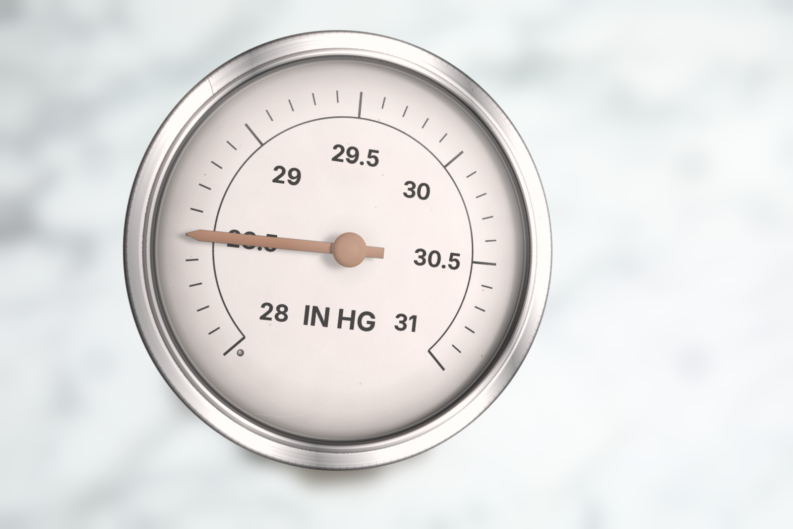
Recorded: value=28.5 unit=inHg
